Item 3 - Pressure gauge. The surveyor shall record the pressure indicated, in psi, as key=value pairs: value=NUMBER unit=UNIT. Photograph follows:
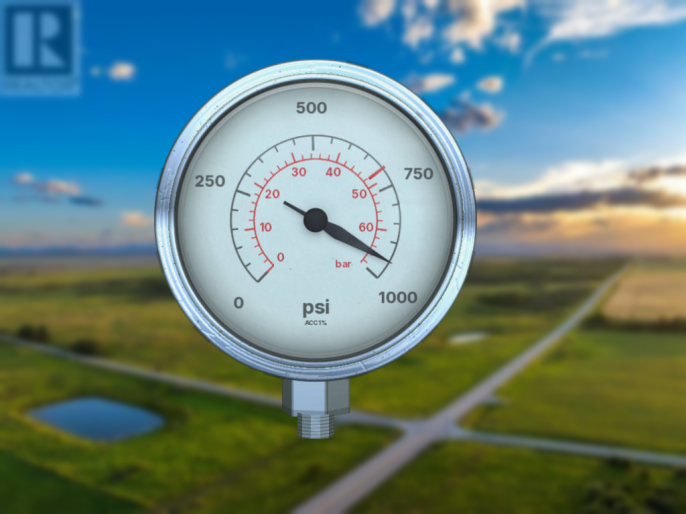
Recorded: value=950 unit=psi
